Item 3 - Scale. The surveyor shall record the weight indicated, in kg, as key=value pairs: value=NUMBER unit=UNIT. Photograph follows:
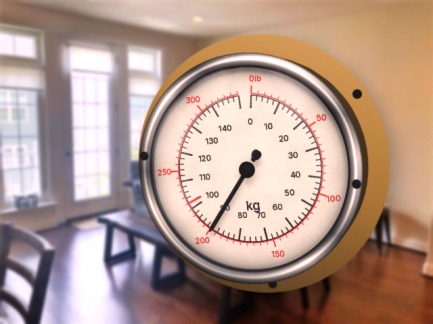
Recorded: value=90 unit=kg
